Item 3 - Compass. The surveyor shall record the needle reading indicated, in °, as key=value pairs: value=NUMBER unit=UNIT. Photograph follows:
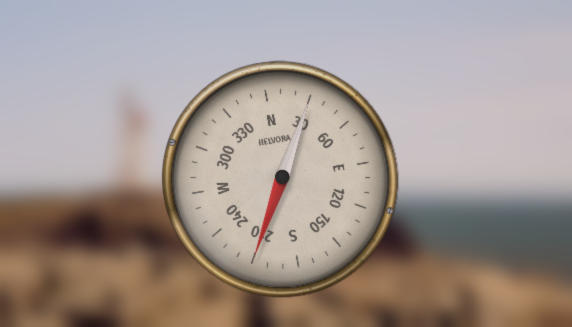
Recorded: value=210 unit=°
